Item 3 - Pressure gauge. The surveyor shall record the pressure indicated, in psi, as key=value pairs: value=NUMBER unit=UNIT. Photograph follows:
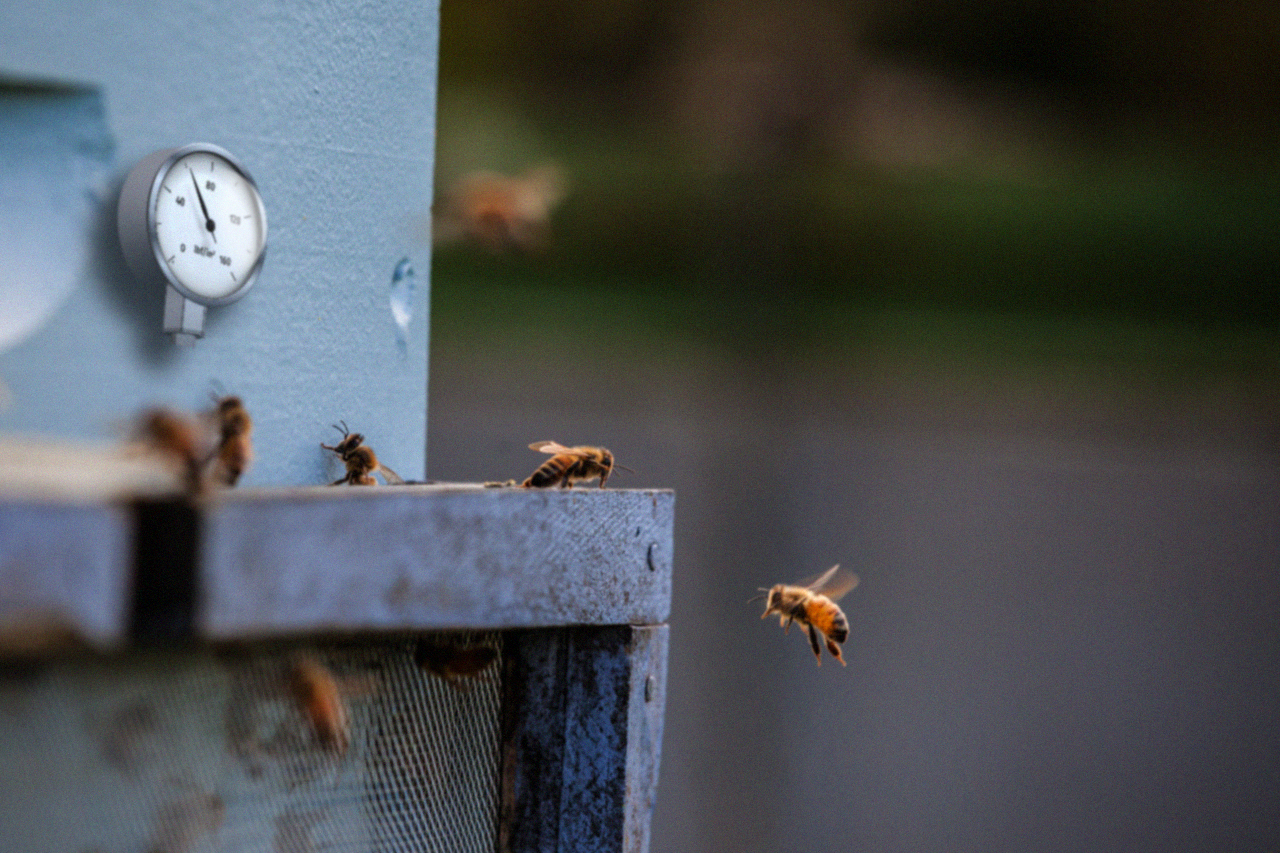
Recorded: value=60 unit=psi
